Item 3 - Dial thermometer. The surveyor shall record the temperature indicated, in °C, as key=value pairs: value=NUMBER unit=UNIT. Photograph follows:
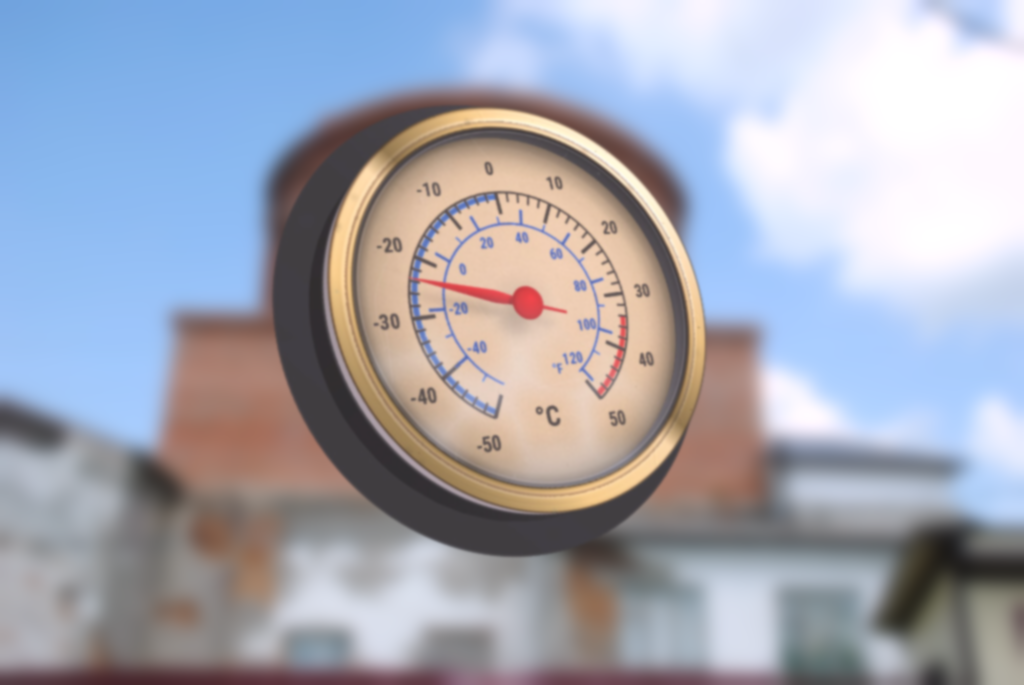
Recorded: value=-24 unit=°C
